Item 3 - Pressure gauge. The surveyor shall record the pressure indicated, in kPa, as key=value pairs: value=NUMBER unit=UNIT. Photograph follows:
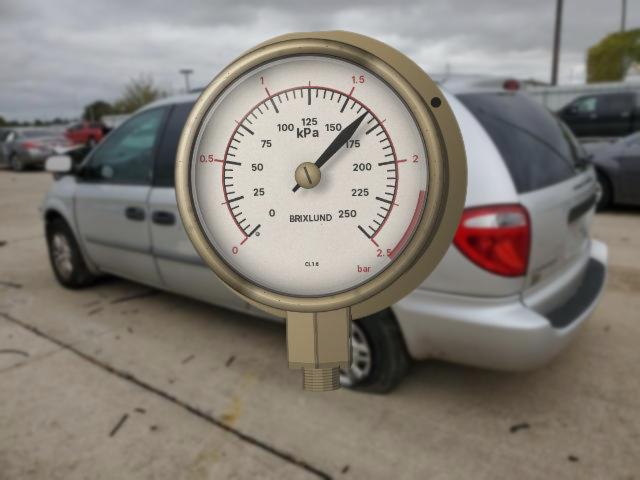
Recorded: value=165 unit=kPa
